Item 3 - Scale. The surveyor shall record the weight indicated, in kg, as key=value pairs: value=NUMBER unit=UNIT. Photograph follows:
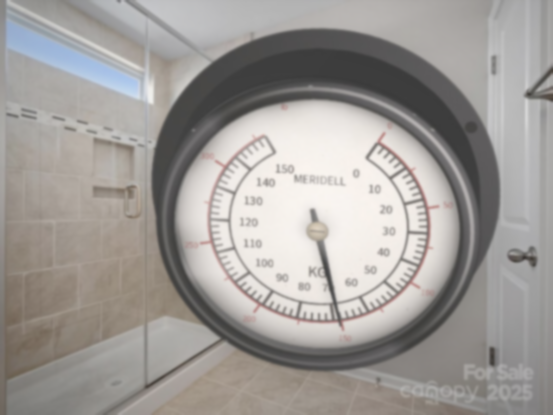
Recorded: value=68 unit=kg
